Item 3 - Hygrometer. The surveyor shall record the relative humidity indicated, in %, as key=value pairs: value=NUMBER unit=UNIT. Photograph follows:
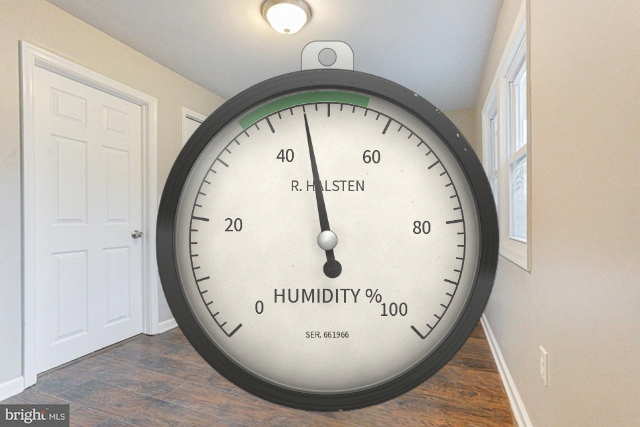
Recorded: value=46 unit=%
